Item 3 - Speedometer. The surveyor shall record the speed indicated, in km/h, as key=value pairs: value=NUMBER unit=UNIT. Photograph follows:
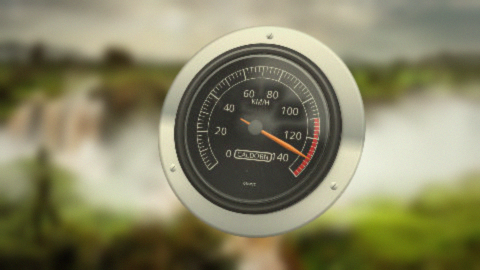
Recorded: value=130 unit=km/h
